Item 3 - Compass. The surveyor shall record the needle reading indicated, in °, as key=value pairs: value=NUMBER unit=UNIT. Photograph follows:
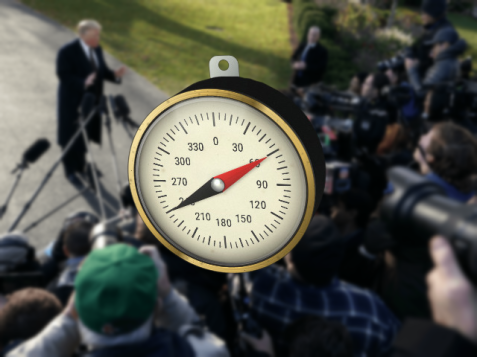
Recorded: value=60 unit=°
